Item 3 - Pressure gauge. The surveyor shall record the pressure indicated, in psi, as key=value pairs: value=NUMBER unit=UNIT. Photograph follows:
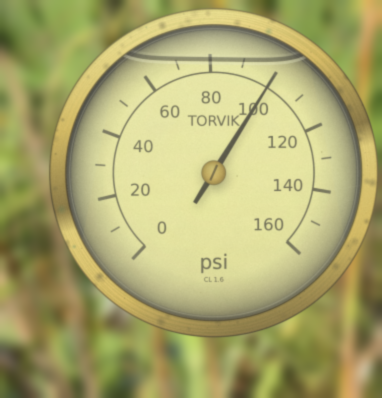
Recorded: value=100 unit=psi
